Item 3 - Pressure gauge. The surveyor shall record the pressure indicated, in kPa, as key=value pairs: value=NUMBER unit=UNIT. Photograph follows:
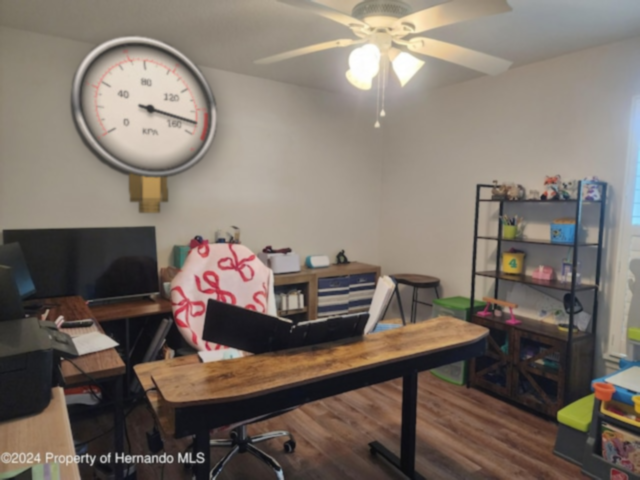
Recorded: value=150 unit=kPa
